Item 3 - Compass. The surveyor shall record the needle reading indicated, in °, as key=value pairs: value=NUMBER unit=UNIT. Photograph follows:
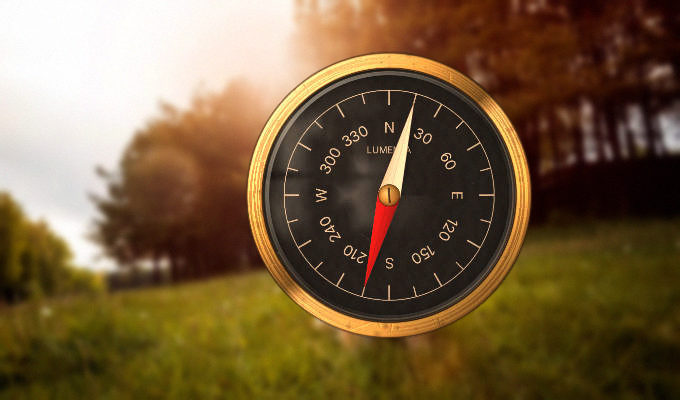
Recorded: value=195 unit=°
